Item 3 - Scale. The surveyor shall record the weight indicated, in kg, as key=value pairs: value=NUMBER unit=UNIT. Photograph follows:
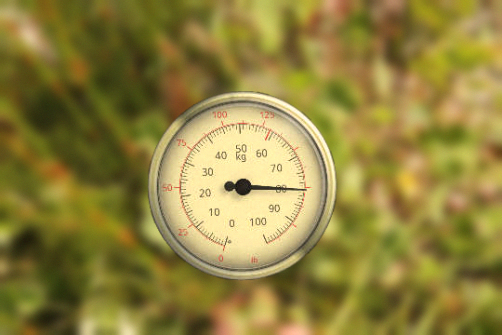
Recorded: value=80 unit=kg
